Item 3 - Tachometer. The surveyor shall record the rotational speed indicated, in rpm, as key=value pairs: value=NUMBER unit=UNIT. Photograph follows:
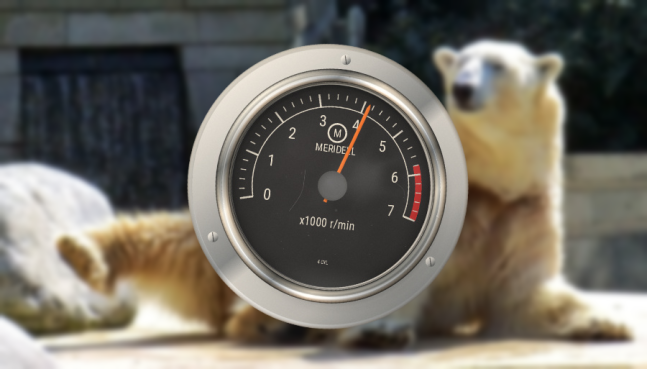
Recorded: value=4100 unit=rpm
